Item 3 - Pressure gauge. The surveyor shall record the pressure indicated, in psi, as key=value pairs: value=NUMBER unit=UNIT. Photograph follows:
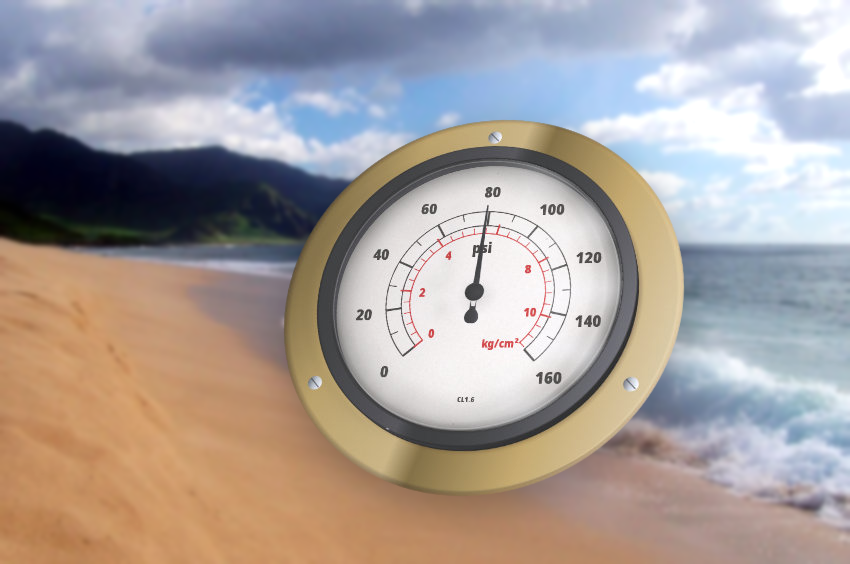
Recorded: value=80 unit=psi
